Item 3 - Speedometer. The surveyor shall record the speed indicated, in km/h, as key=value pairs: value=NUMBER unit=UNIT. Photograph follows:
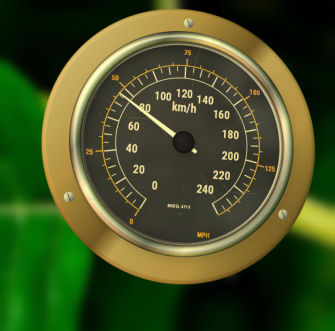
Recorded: value=75 unit=km/h
